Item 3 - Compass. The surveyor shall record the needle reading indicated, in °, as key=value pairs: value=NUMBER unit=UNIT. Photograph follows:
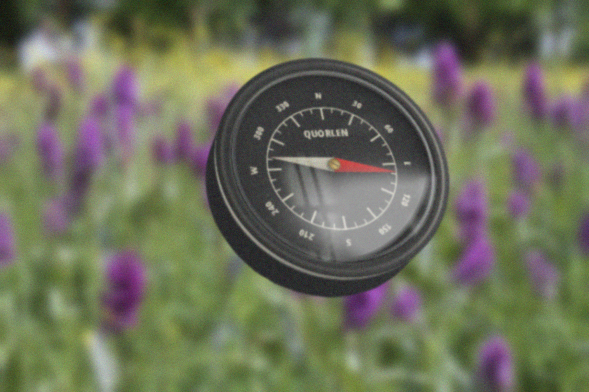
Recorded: value=100 unit=°
